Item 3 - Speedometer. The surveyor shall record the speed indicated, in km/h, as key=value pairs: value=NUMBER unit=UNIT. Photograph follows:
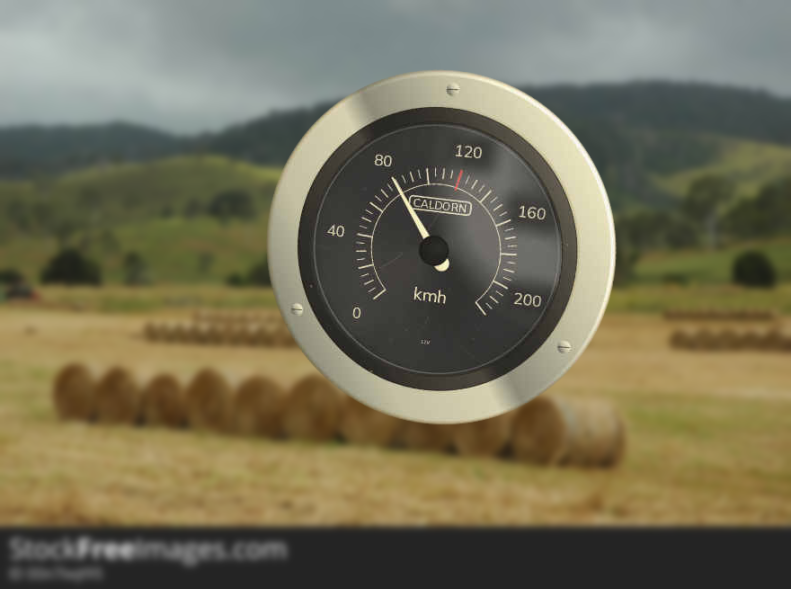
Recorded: value=80 unit=km/h
